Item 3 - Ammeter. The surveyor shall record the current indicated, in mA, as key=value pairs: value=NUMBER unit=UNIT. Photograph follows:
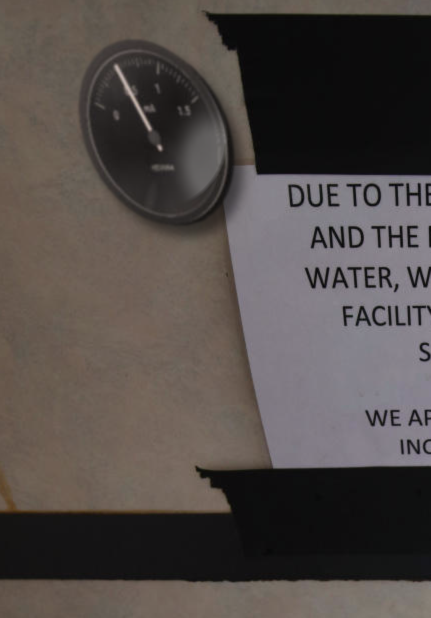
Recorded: value=0.5 unit=mA
